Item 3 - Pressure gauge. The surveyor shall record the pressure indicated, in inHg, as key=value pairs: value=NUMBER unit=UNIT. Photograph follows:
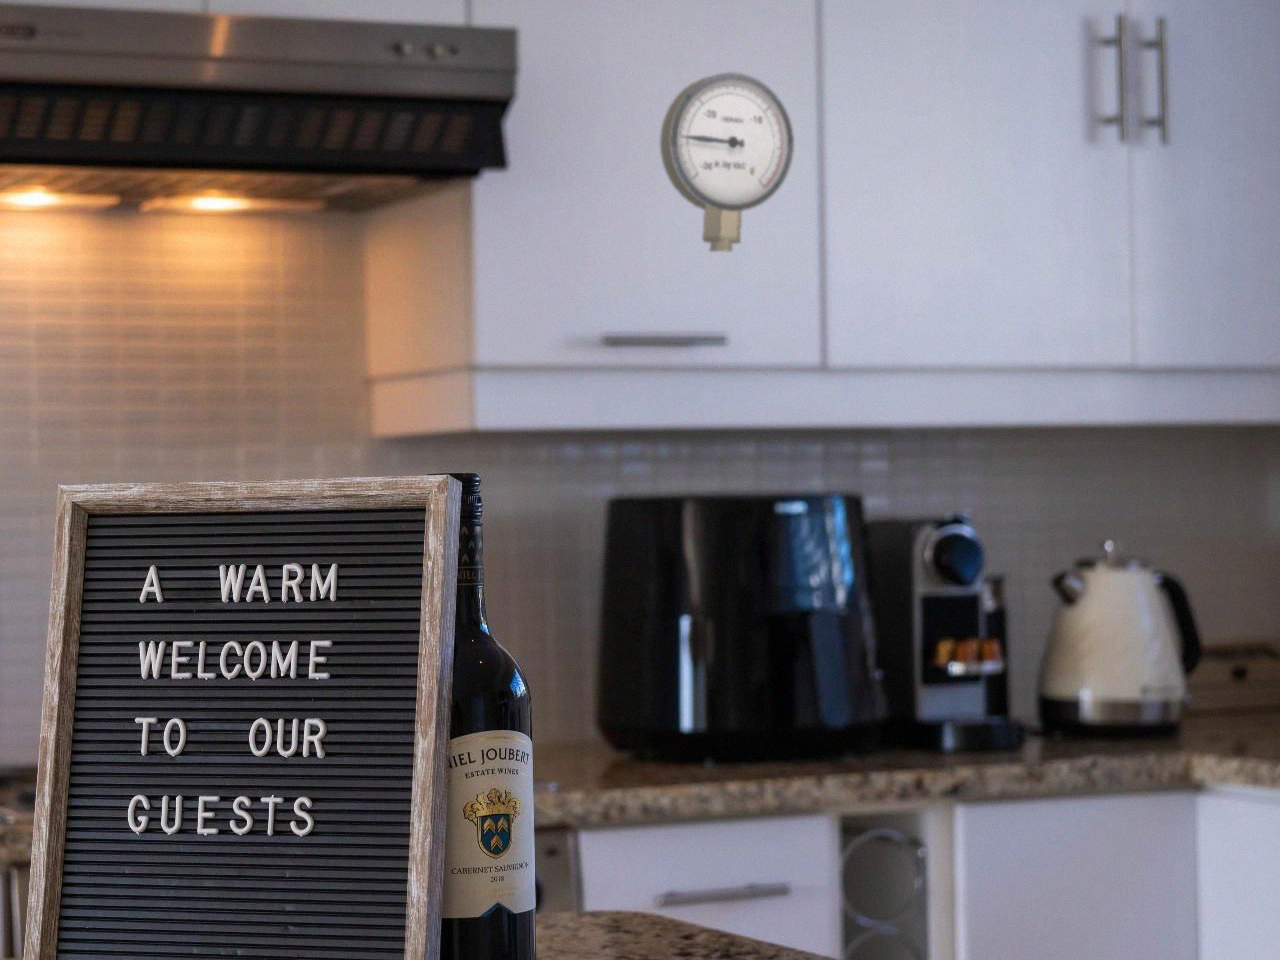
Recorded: value=-25 unit=inHg
